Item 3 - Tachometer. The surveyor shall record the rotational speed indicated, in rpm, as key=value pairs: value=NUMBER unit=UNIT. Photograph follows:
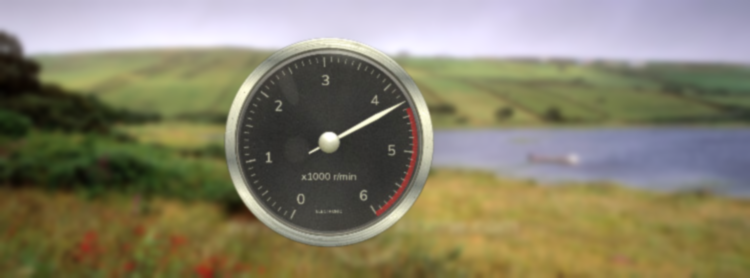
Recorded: value=4300 unit=rpm
